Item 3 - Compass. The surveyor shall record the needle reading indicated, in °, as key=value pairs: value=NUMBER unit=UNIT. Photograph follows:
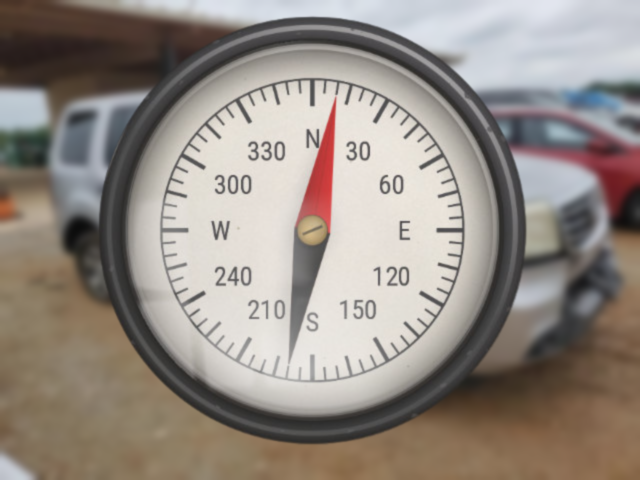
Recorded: value=10 unit=°
